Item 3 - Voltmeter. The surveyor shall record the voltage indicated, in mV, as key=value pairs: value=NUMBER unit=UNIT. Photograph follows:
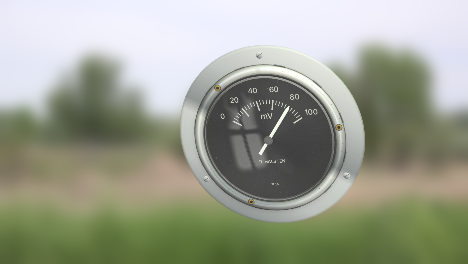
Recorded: value=80 unit=mV
